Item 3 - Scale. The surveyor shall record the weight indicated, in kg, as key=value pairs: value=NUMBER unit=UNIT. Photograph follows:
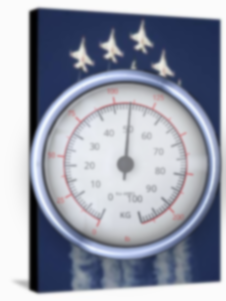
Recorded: value=50 unit=kg
